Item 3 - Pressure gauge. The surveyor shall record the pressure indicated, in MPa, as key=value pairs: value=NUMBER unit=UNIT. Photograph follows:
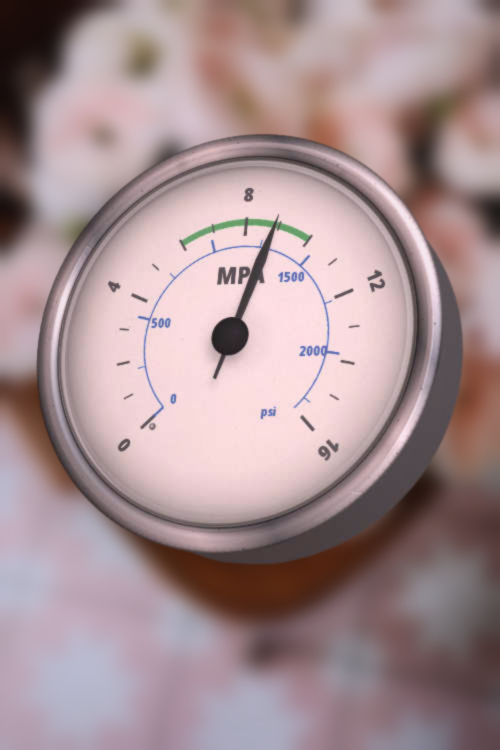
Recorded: value=9 unit=MPa
